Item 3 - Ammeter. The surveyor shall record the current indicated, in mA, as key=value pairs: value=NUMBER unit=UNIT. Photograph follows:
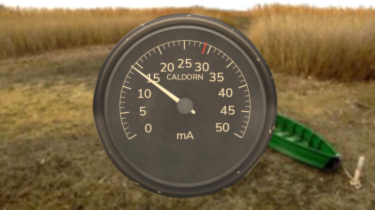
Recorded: value=14 unit=mA
